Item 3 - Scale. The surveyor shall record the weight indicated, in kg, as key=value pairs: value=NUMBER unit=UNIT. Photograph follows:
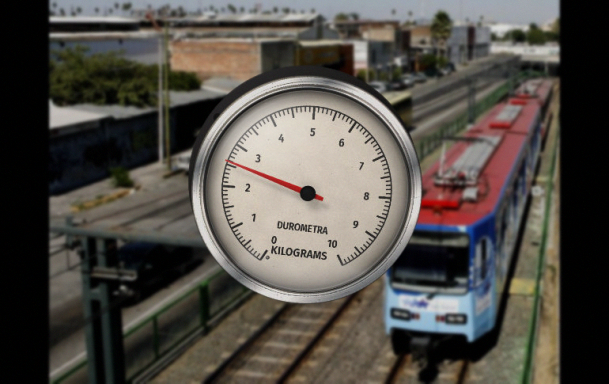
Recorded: value=2.6 unit=kg
